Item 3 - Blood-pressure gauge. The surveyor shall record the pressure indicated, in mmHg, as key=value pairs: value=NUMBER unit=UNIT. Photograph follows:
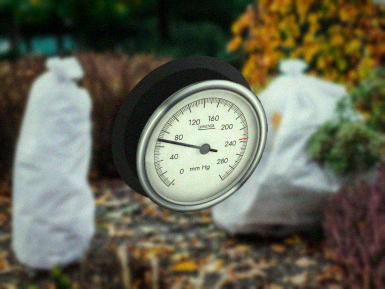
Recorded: value=70 unit=mmHg
